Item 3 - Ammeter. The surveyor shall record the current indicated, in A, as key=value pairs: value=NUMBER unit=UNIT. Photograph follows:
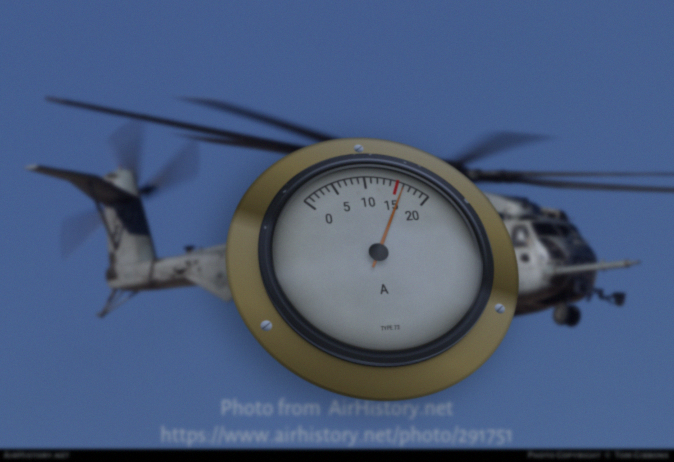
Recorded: value=16 unit=A
